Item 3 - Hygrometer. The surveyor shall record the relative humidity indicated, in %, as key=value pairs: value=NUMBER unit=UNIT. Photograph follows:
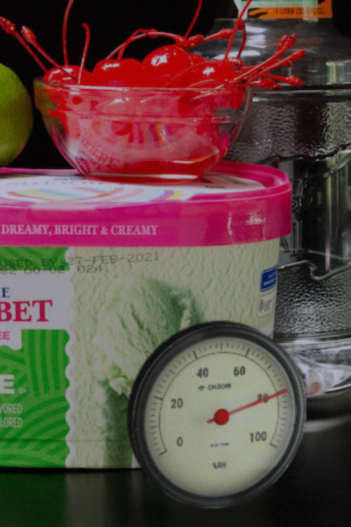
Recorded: value=80 unit=%
